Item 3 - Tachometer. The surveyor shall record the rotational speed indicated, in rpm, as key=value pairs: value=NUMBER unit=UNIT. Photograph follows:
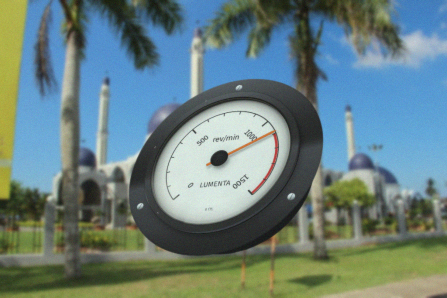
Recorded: value=1100 unit=rpm
